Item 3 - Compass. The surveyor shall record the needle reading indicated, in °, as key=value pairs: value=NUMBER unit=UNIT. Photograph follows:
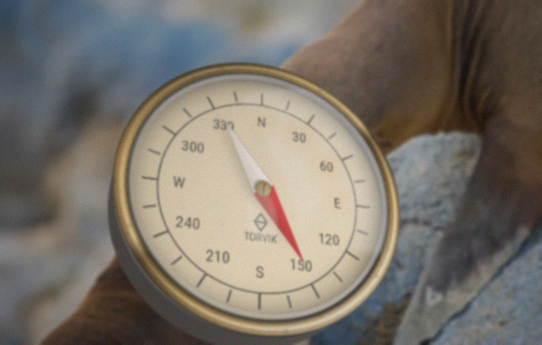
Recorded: value=150 unit=°
